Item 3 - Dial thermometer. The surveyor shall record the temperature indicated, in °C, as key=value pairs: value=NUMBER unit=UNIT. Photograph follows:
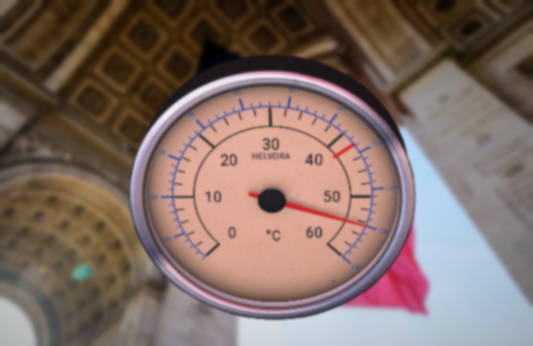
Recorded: value=54 unit=°C
